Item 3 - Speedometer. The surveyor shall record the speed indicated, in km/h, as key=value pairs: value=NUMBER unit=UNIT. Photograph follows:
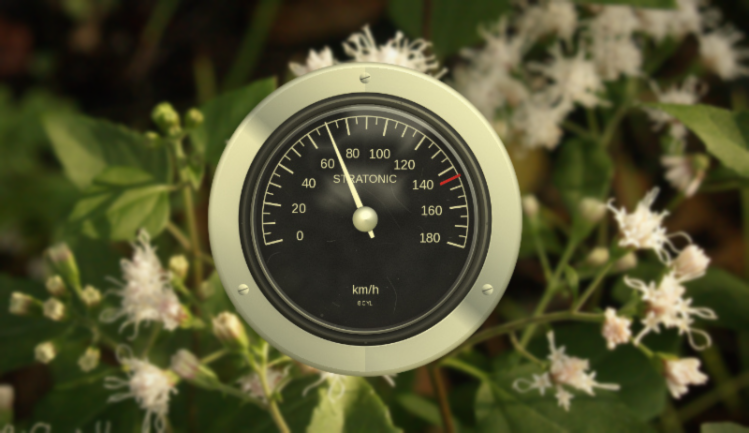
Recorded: value=70 unit=km/h
